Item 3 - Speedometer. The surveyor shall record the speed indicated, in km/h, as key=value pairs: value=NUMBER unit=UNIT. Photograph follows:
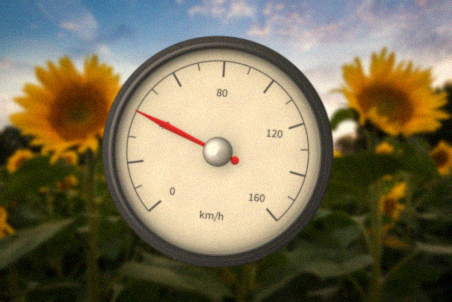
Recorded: value=40 unit=km/h
